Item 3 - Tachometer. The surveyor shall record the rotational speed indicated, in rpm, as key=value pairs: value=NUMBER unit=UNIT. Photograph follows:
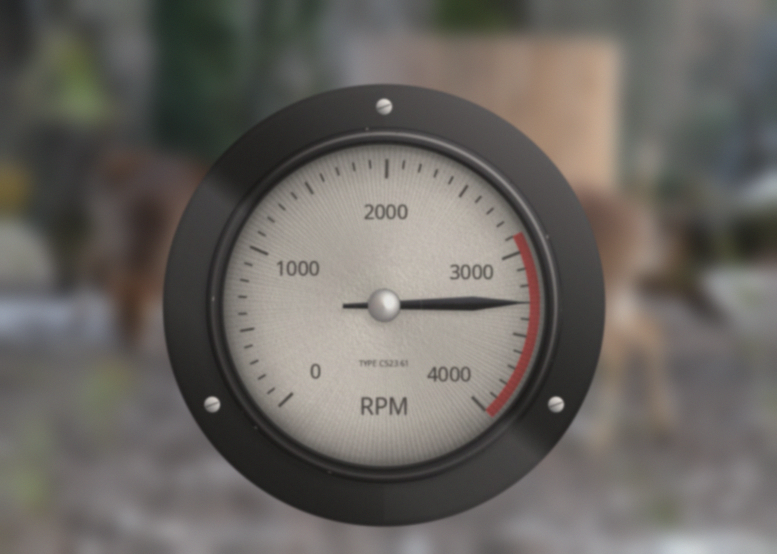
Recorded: value=3300 unit=rpm
